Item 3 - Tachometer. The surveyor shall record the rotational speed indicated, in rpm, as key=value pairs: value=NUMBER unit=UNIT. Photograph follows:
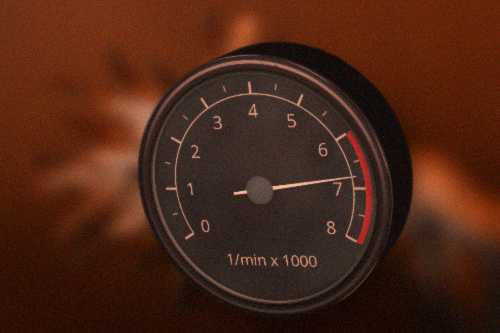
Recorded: value=6750 unit=rpm
